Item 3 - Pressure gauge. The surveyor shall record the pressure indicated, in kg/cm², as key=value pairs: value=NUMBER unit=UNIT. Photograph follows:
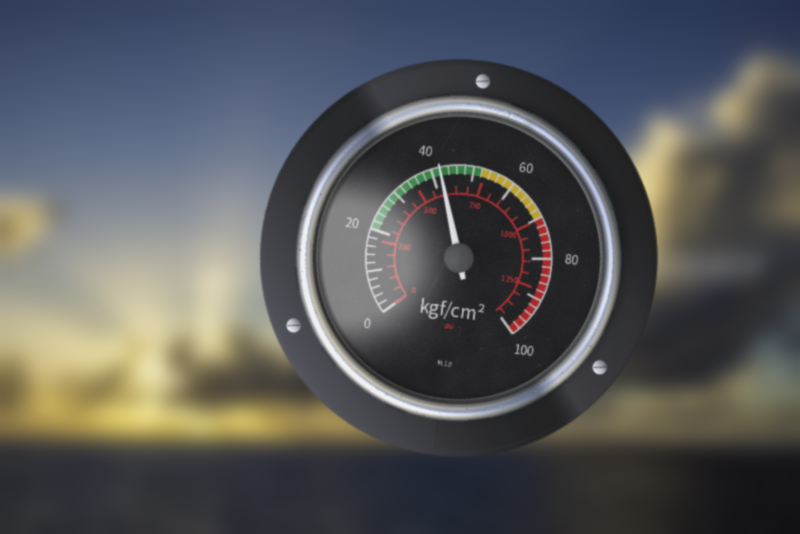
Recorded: value=42 unit=kg/cm²
